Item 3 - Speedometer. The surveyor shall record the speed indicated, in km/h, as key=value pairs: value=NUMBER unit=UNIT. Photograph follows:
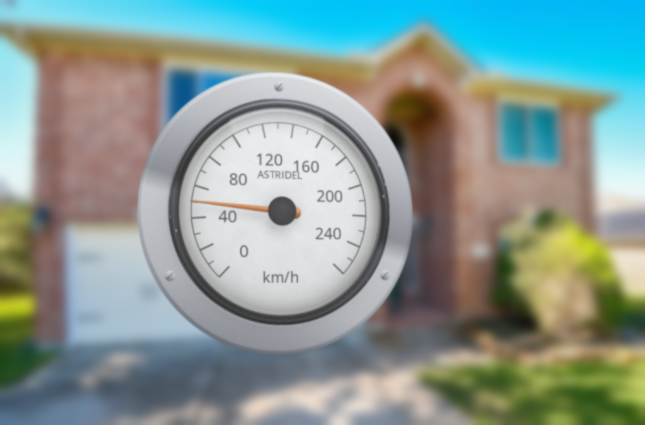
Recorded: value=50 unit=km/h
